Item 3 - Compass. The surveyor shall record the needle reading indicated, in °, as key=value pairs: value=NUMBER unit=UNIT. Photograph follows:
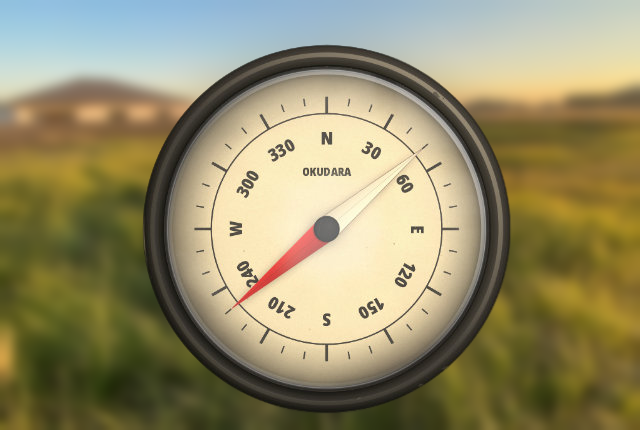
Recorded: value=230 unit=°
